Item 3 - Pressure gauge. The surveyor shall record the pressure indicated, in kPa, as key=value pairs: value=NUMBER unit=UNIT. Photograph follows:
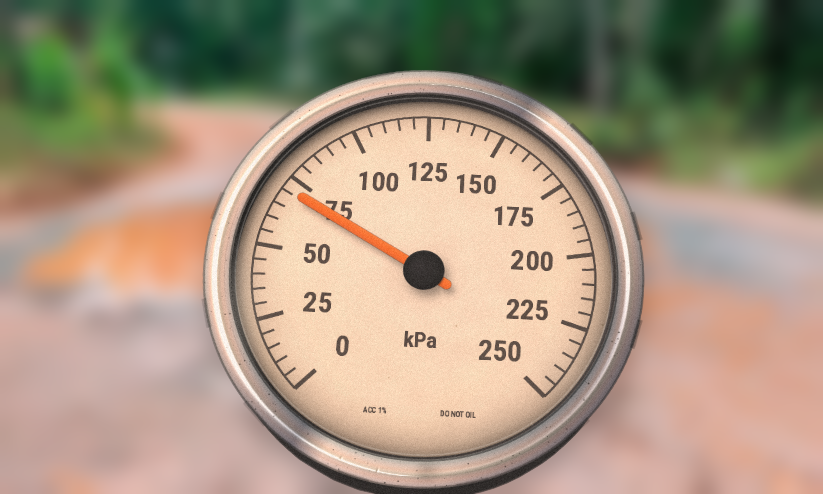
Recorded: value=70 unit=kPa
